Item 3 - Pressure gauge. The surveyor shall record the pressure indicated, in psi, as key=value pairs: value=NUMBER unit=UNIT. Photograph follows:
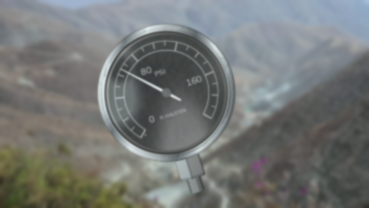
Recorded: value=65 unit=psi
